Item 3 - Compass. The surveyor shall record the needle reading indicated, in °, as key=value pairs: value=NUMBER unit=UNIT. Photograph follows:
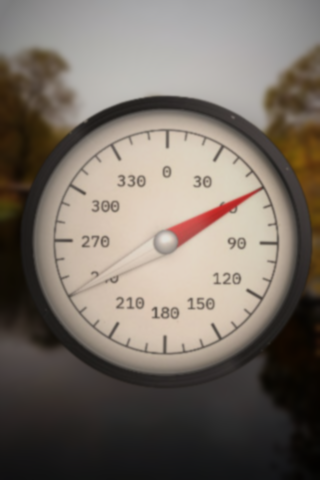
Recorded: value=60 unit=°
